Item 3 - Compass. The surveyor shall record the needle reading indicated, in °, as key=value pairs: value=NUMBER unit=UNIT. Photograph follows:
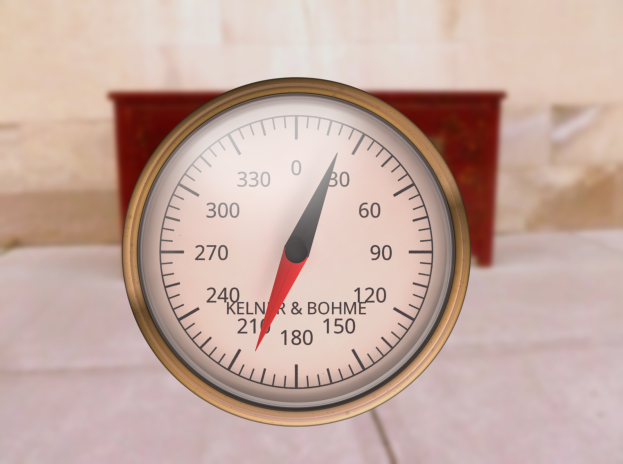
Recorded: value=202.5 unit=°
